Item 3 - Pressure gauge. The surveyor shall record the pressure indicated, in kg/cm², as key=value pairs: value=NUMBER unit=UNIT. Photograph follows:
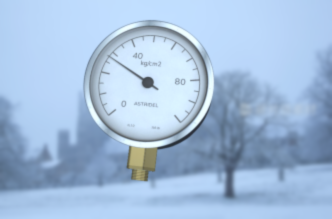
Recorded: value=27.5 unit=kg/cm²
